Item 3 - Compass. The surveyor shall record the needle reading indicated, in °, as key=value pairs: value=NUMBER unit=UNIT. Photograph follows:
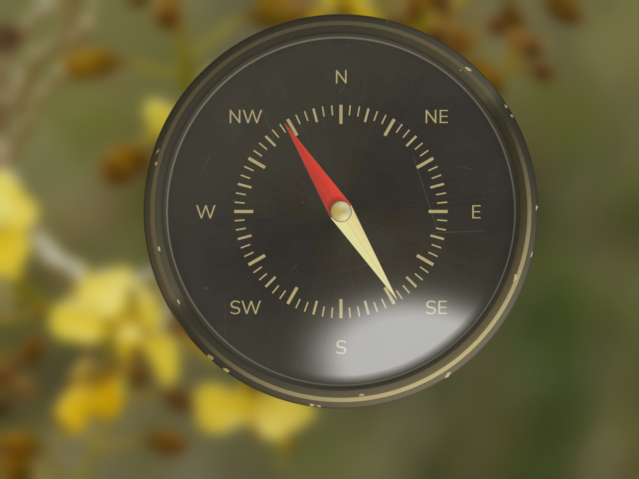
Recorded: value=327.5 unit=°
